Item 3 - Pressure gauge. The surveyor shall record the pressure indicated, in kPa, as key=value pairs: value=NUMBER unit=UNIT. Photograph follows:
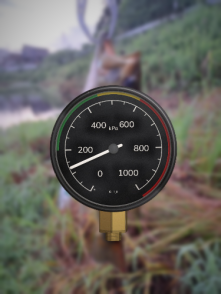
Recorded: value=125 unit=kPa
